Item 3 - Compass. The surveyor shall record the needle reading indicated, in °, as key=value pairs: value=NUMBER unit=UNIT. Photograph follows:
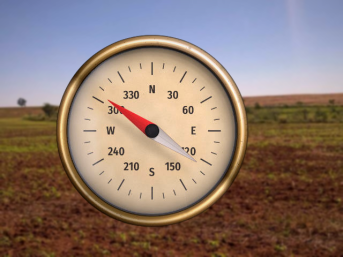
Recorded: value=305 unit=°
